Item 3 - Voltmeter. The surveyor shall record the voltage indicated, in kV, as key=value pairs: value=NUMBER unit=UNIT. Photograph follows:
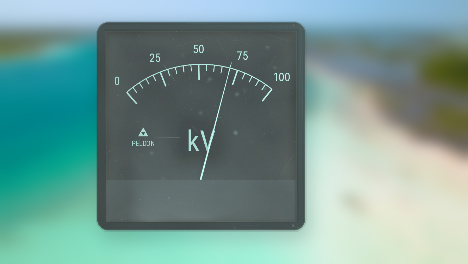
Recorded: value=70 unit=kV
